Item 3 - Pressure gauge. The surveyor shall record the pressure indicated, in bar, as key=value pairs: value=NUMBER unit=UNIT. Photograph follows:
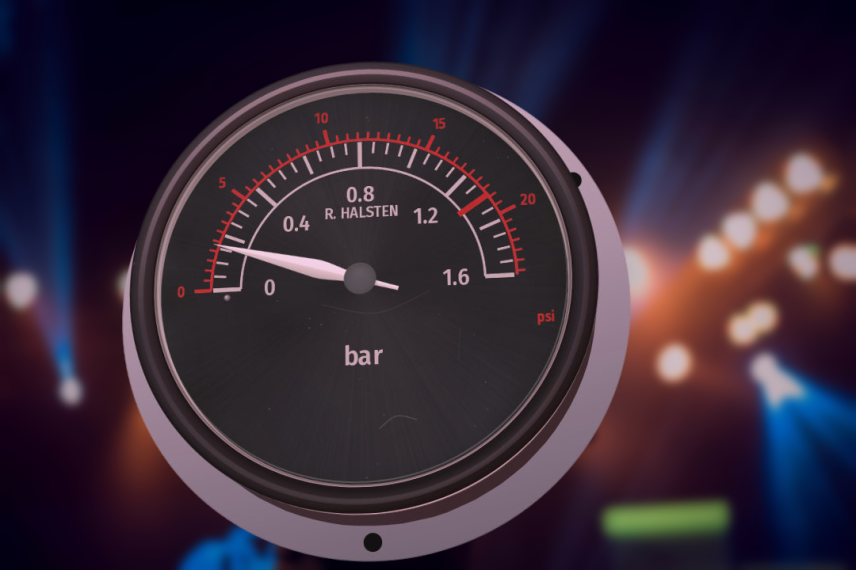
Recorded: value=0.15 unit=bar
